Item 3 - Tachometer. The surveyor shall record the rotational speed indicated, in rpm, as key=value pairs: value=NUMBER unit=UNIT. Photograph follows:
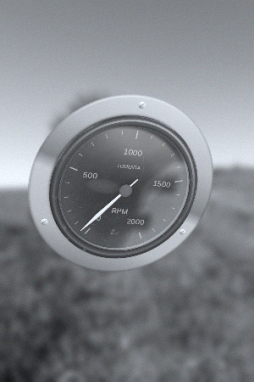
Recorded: value=50 unit=rpm
